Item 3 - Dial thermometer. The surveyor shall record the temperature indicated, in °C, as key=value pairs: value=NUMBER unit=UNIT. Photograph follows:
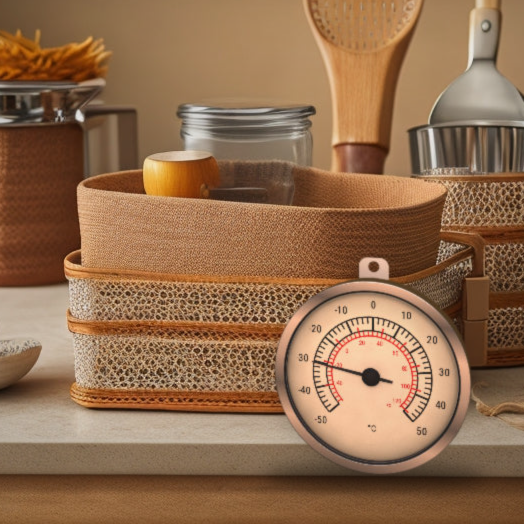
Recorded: value=-30 unit=°C
